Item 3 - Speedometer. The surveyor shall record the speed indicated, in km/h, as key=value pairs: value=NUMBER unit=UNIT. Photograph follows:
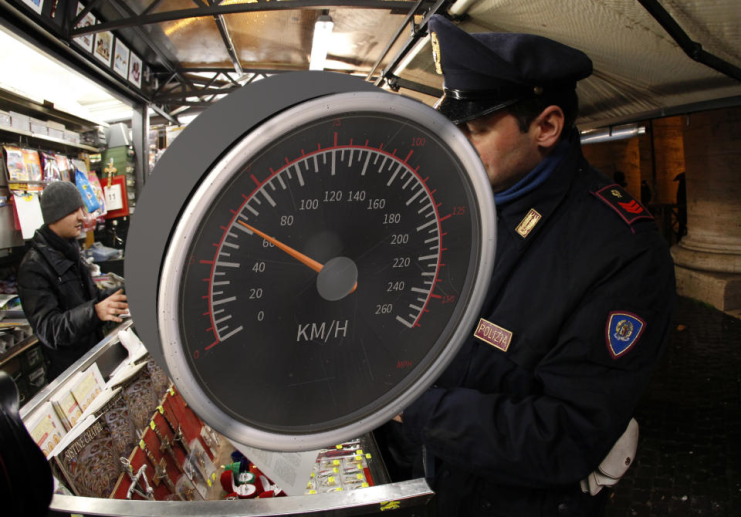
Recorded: value=62.5 unit=km/h
